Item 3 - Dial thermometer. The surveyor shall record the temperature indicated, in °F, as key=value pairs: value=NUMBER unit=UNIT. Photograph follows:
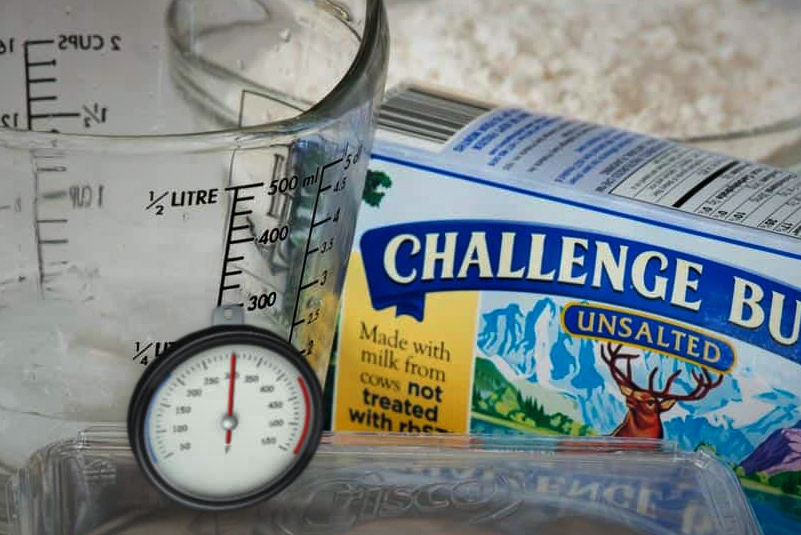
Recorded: value=300 unit=°F
